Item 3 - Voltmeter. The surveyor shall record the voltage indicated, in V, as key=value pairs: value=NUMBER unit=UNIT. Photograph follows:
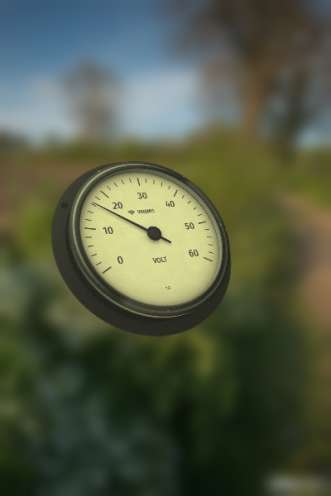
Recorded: value=16 unit=V
